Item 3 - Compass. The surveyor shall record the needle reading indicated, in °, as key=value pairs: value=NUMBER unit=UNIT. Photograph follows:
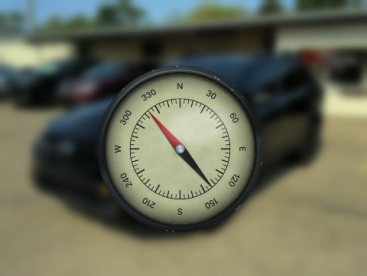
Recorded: value=320 unit=°
